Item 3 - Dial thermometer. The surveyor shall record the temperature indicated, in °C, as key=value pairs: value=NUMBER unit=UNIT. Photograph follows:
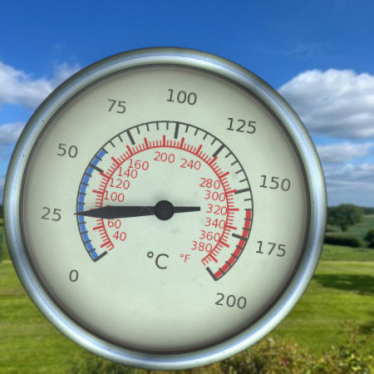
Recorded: value=25 unit=°C
